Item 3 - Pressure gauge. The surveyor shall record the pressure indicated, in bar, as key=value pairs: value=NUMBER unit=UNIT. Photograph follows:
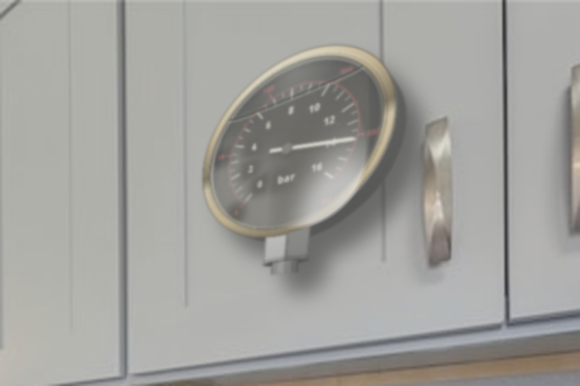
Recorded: value=14 unit=bar
